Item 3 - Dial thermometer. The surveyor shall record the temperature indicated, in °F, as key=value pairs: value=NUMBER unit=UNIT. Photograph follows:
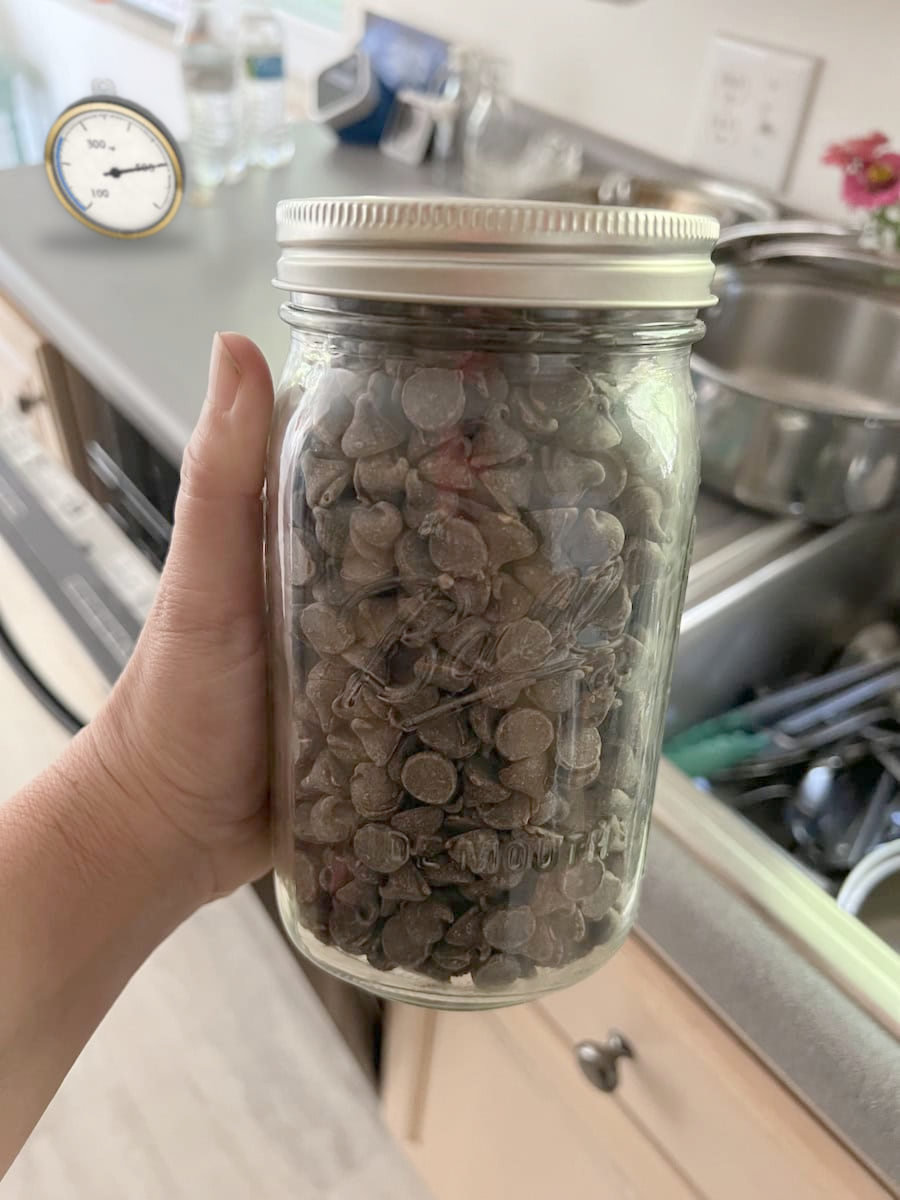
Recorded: value=500 unit=°F
